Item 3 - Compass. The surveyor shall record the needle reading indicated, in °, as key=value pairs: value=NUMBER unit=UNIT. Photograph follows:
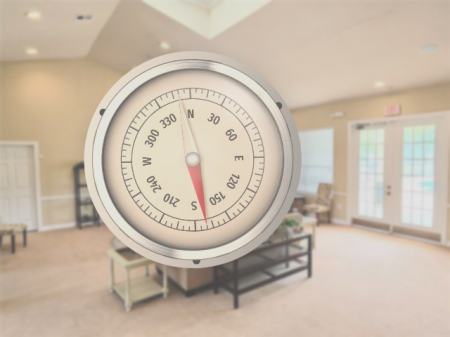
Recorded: value=170 unit=°
